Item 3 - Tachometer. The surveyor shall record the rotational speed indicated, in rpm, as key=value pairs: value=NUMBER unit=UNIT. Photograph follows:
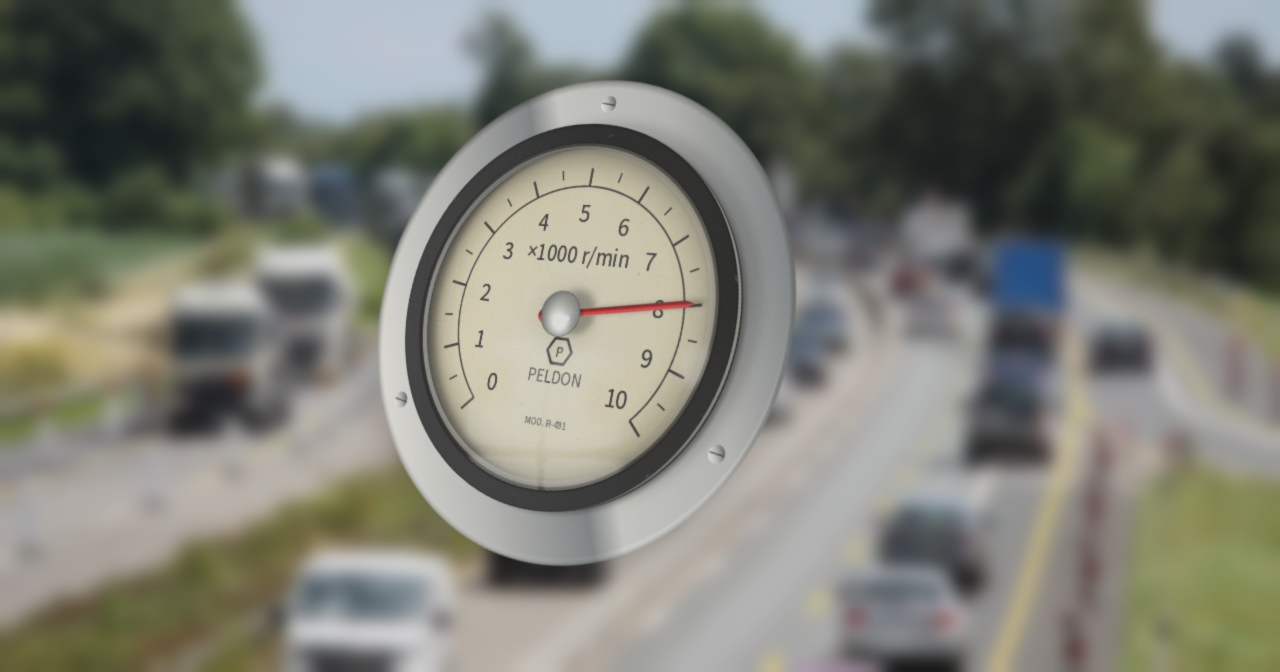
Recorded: value=8000 unit=rpm
